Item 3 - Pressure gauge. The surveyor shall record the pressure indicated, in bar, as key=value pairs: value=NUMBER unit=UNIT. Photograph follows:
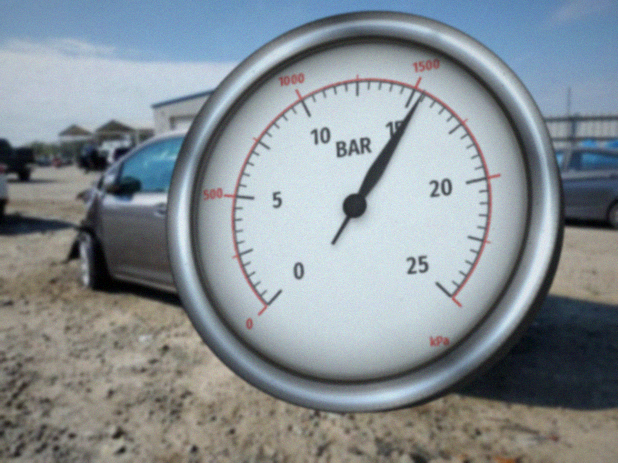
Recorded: value=15.5 unit=bar
